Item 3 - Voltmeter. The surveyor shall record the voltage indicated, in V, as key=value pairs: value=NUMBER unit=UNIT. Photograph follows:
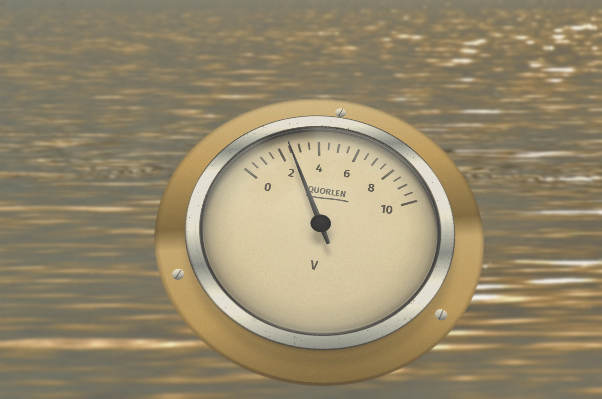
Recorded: value=2.5 unit=V
